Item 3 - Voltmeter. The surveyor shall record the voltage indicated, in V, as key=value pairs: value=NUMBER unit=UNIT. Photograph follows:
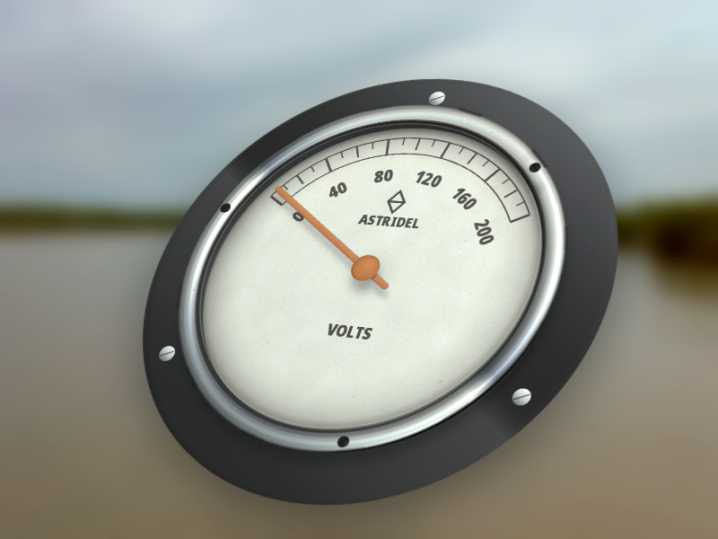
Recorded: value=5 unit=V
